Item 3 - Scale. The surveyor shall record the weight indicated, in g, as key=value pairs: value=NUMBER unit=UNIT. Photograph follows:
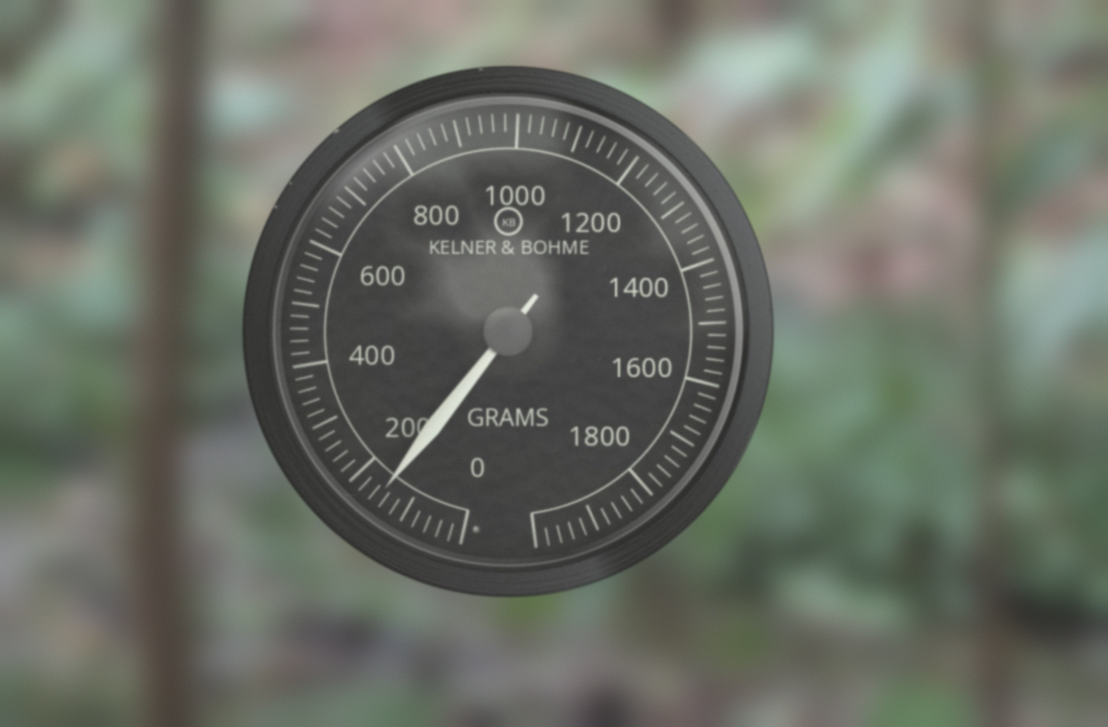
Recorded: value=150 unit=g
